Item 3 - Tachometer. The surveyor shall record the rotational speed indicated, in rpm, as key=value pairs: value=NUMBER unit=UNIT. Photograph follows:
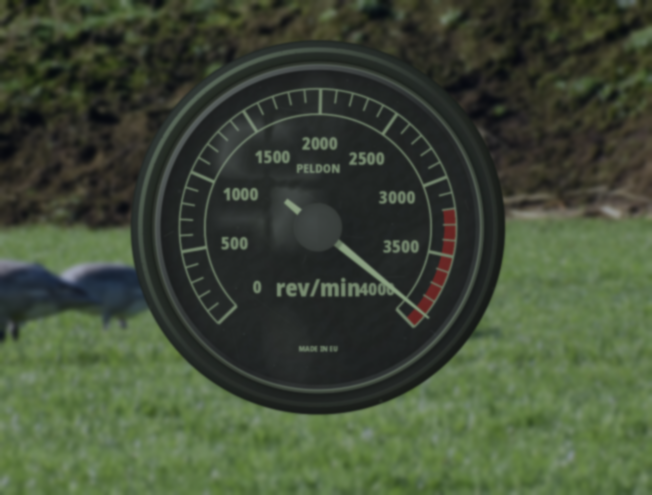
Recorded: value=3900 unit=rpm
